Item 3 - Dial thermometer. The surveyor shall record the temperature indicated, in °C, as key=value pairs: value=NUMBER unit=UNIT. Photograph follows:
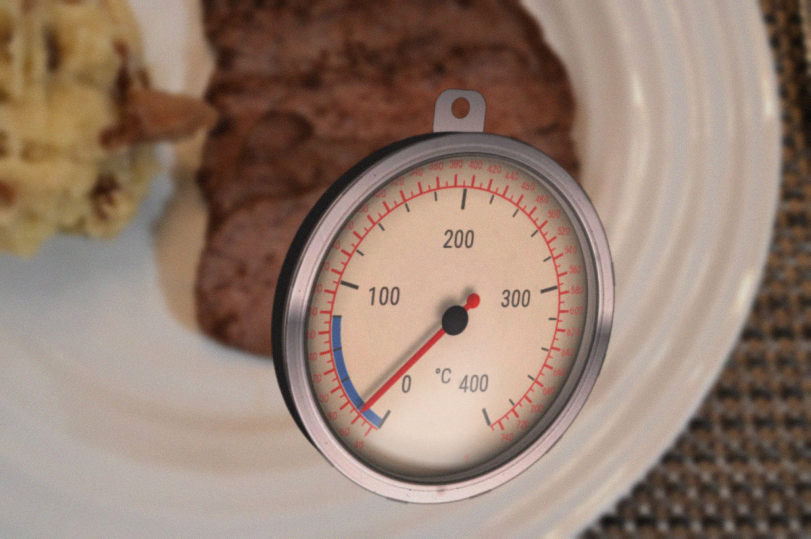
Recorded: value=20 unit=°C
